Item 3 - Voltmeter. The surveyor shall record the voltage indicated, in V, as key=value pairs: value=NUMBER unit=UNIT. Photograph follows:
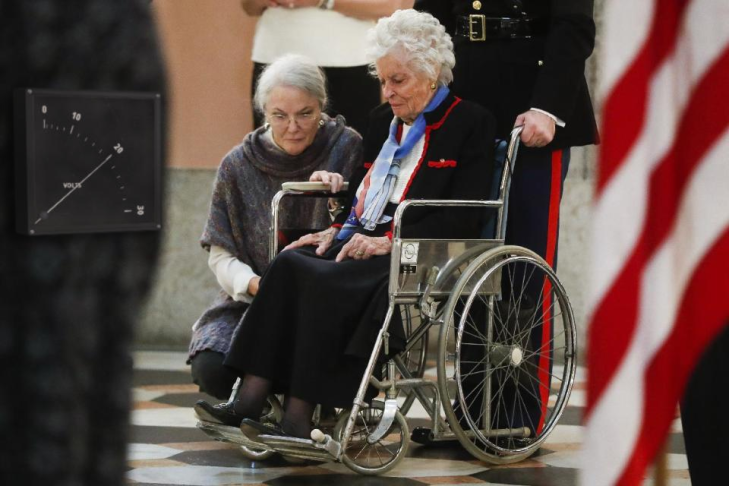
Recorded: value=20 unit=V
